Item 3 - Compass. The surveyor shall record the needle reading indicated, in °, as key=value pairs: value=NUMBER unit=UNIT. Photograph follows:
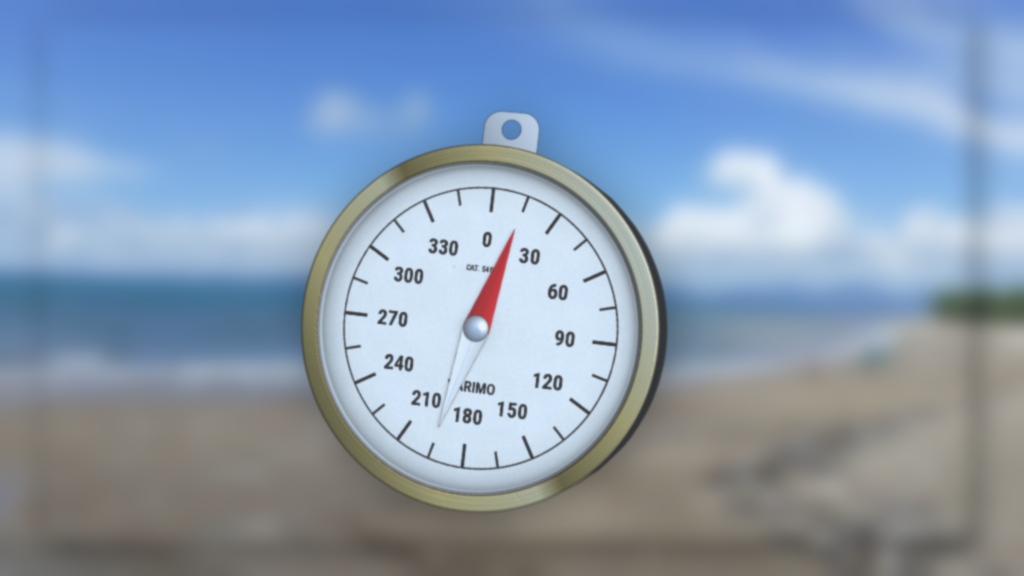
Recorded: value=15 unit=°
